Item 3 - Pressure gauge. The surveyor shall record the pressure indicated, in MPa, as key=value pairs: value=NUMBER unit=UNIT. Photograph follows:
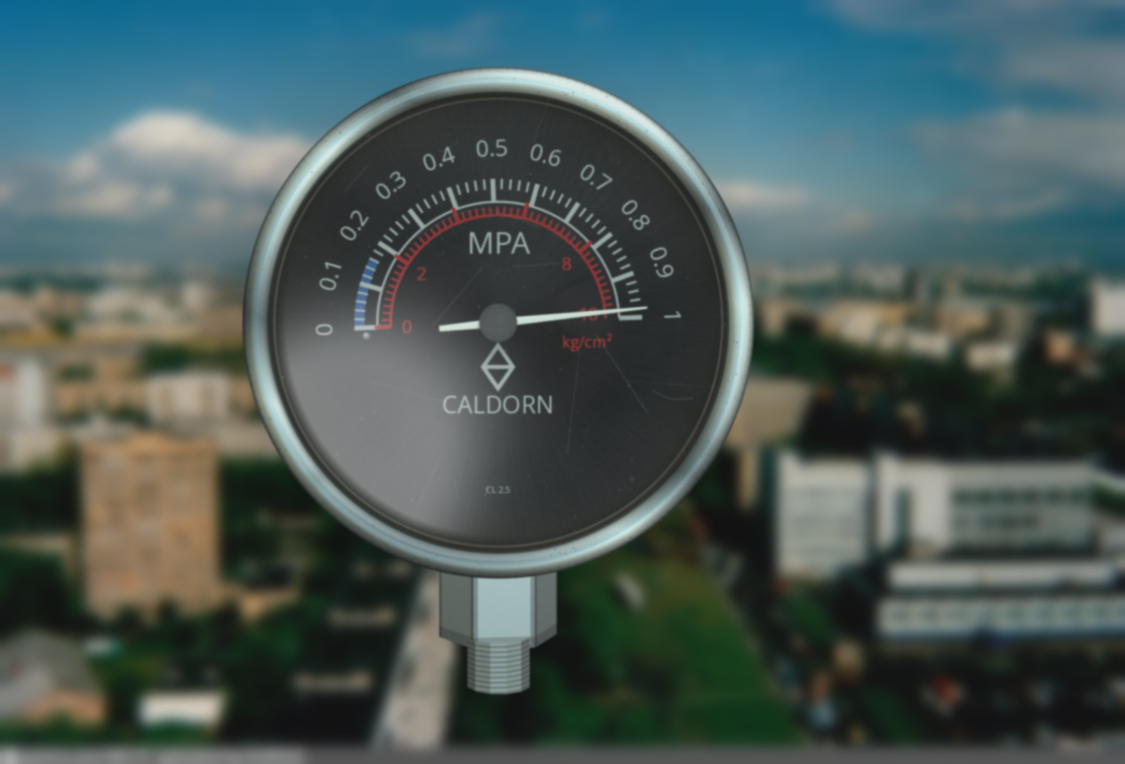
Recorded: value=0.98 unit=MPa
